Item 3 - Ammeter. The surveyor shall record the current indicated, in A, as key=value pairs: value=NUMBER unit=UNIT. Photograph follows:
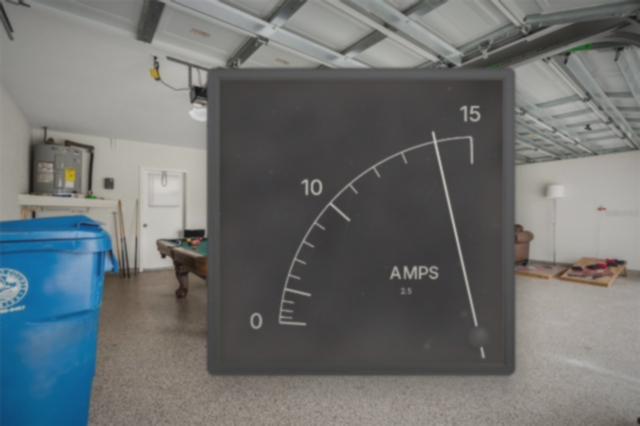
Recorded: value=14 unit=A
